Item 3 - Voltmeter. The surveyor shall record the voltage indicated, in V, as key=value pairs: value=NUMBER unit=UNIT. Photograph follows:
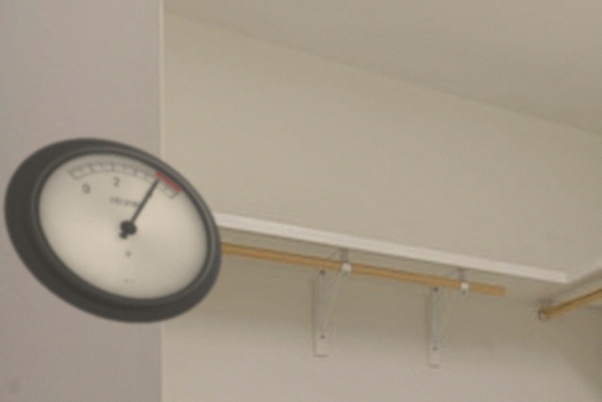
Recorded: value=4 unit=V
